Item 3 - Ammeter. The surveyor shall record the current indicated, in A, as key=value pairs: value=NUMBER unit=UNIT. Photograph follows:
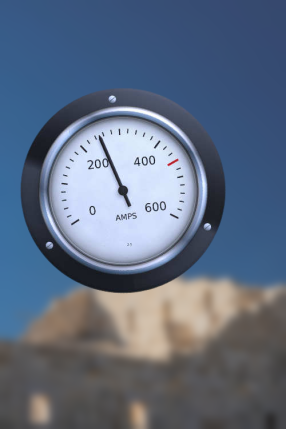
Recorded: value=250 unit=A
